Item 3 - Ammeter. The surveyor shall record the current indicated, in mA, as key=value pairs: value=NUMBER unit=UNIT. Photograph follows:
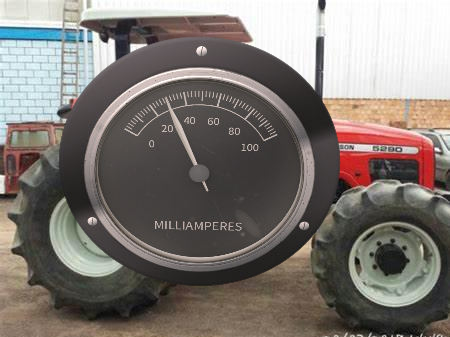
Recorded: value=30 unit=mA
